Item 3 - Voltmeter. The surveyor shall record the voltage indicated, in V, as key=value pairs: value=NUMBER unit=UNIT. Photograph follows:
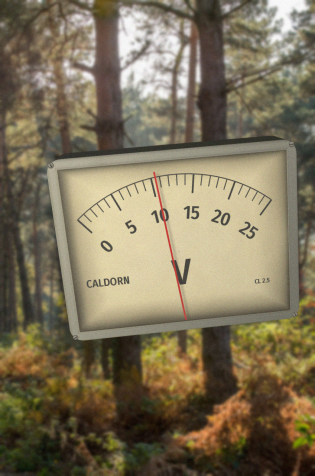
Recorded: value=10.5 unit=V
